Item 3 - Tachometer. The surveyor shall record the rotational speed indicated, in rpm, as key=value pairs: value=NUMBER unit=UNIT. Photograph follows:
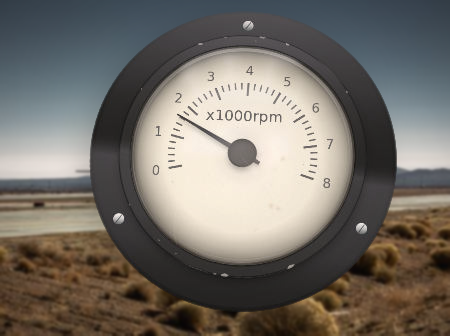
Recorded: value=1600 unit=rpm
